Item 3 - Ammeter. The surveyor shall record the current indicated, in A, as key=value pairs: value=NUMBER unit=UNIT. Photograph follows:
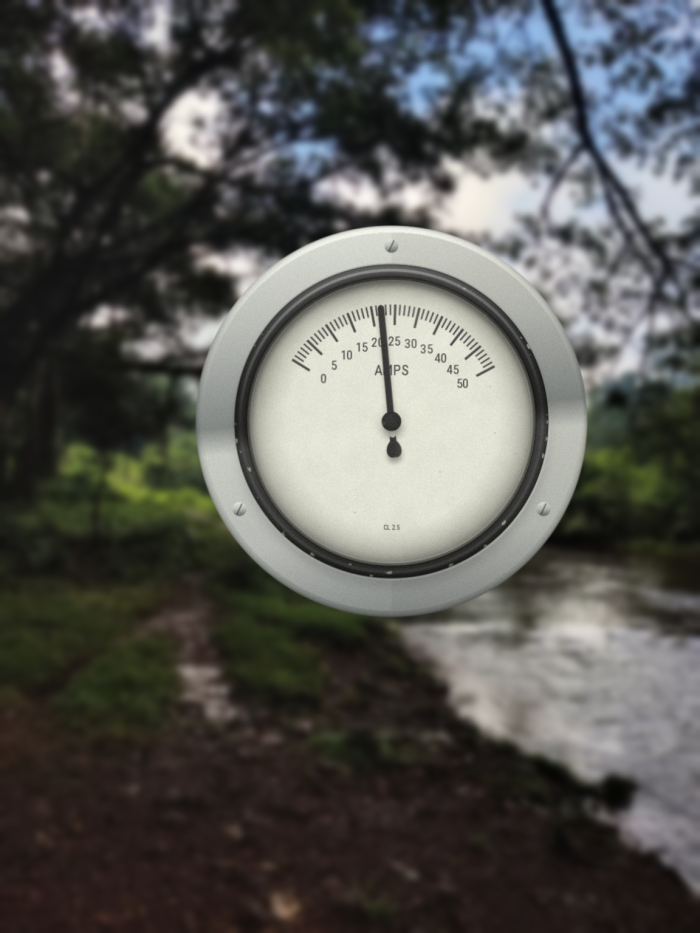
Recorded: value=22 unit=A
